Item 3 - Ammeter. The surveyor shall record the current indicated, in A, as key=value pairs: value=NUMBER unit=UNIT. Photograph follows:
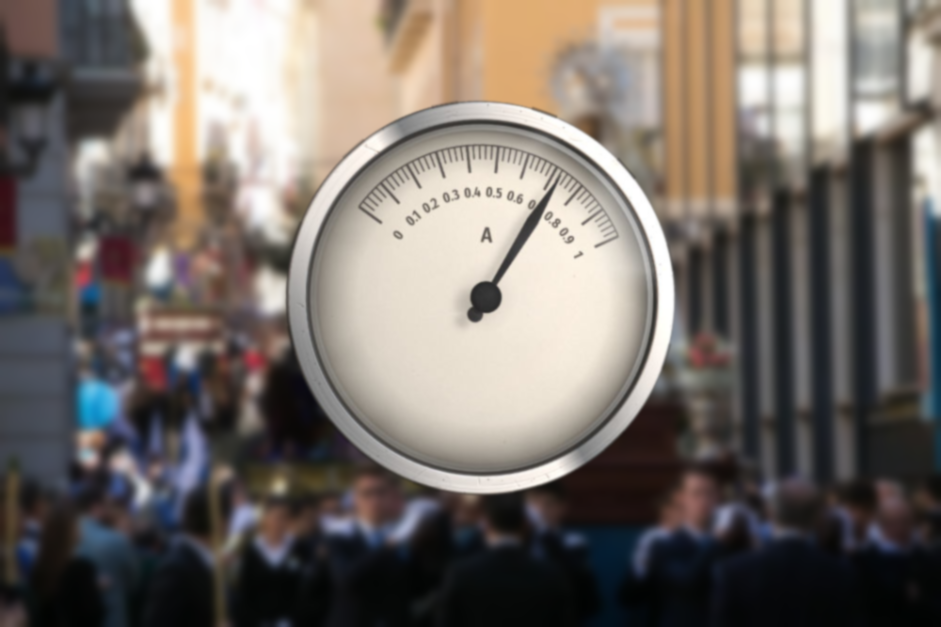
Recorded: value=0.72 unit=A
